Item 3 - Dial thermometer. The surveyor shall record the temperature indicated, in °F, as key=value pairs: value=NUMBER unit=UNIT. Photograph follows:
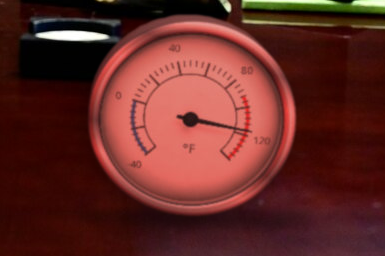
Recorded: value=116 unit=°F
